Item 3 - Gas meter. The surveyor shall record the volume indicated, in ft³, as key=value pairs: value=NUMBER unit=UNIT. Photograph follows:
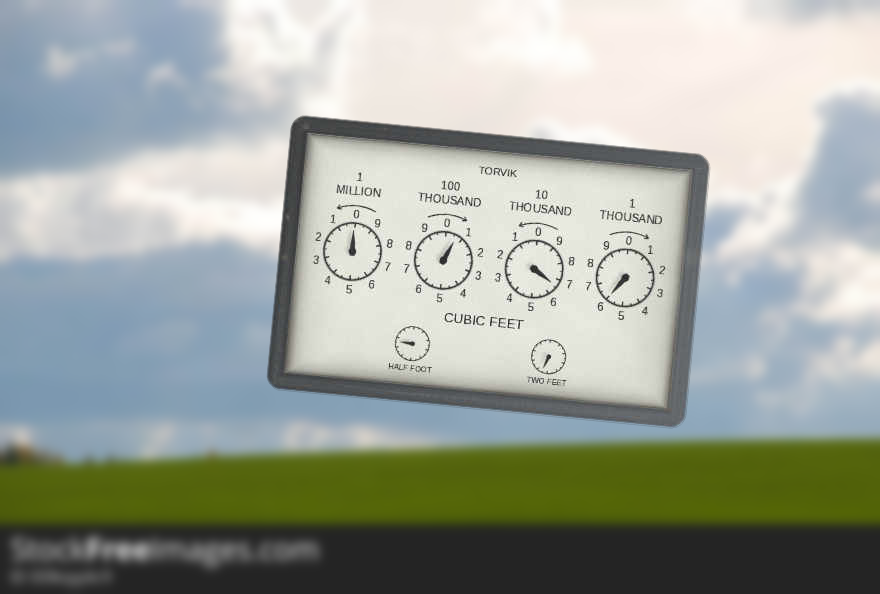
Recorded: value=6600 unit=ft³
